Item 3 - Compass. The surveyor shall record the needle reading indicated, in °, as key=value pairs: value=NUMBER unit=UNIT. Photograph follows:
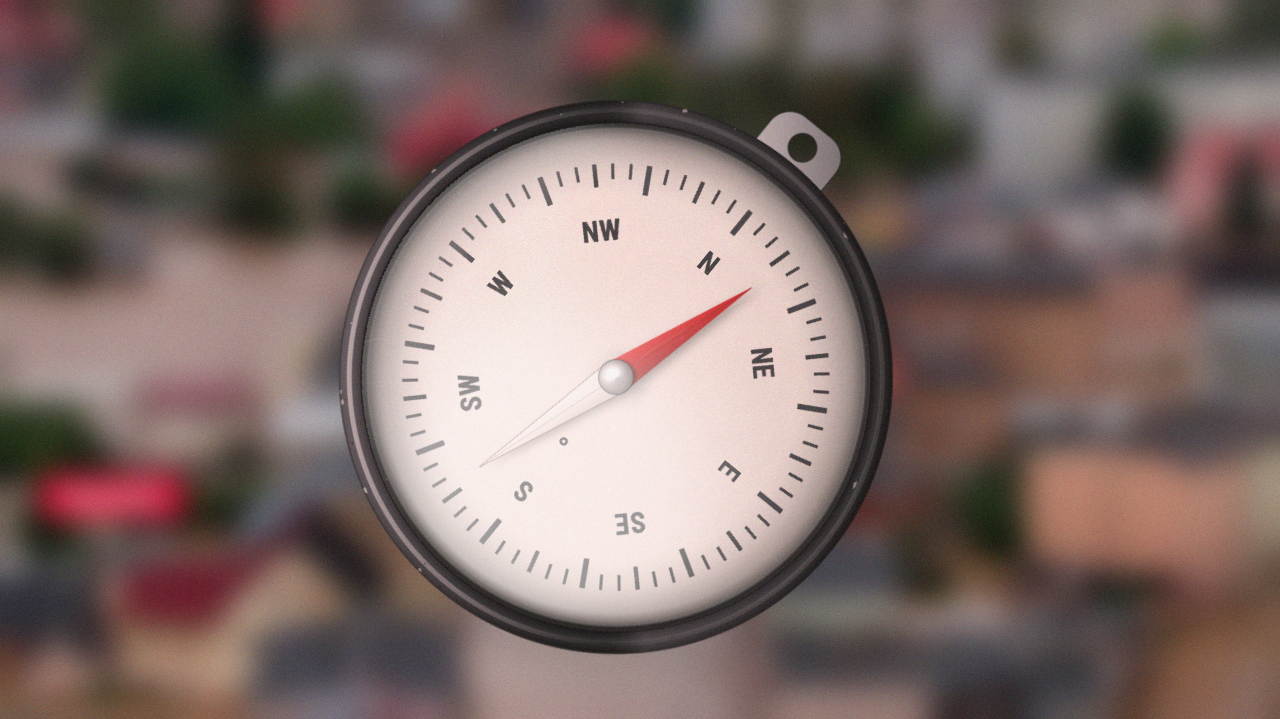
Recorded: value=17.5 unit=°
